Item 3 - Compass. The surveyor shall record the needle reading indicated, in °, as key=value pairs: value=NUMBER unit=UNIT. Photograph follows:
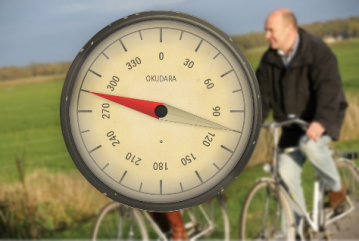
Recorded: value=285 unit=°
